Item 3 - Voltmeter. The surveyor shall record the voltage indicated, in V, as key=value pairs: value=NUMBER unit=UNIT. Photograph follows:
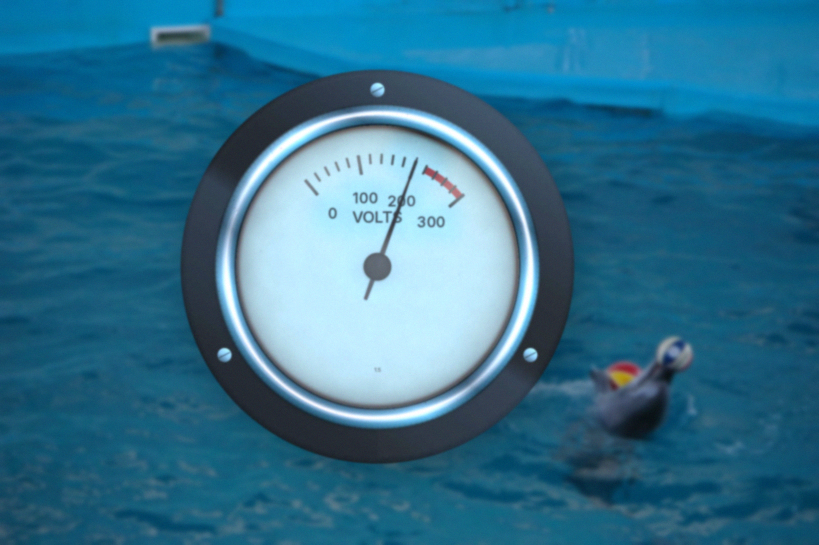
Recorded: value=200 unit=V
